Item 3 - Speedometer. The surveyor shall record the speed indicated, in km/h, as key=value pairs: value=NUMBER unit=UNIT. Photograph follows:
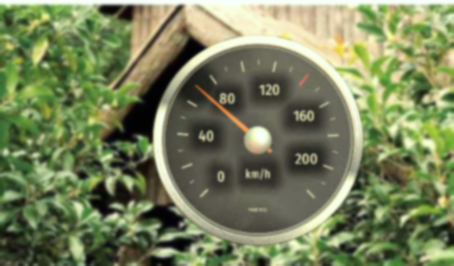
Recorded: value=70 unit=km/h
